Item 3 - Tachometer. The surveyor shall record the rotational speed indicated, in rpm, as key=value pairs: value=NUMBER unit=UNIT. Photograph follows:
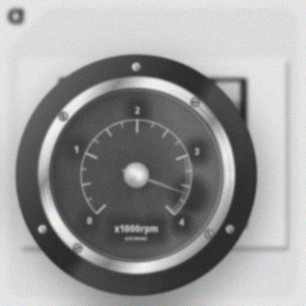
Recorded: value=3625 unit=rpm
